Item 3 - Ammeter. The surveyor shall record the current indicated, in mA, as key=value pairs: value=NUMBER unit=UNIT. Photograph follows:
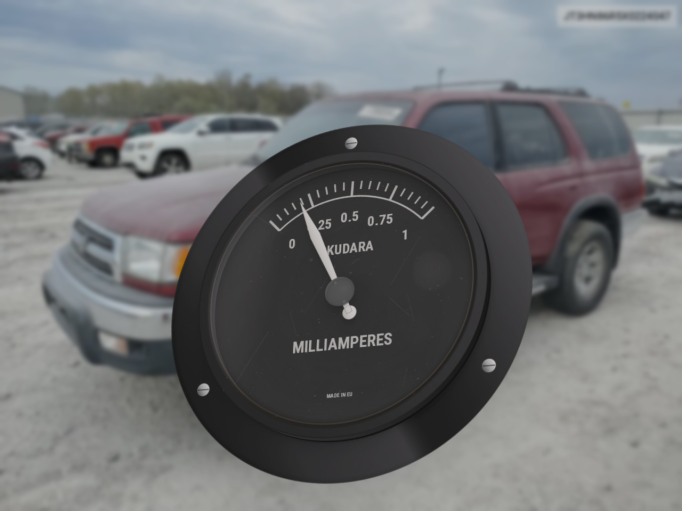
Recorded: value=0.2 unit=mA
